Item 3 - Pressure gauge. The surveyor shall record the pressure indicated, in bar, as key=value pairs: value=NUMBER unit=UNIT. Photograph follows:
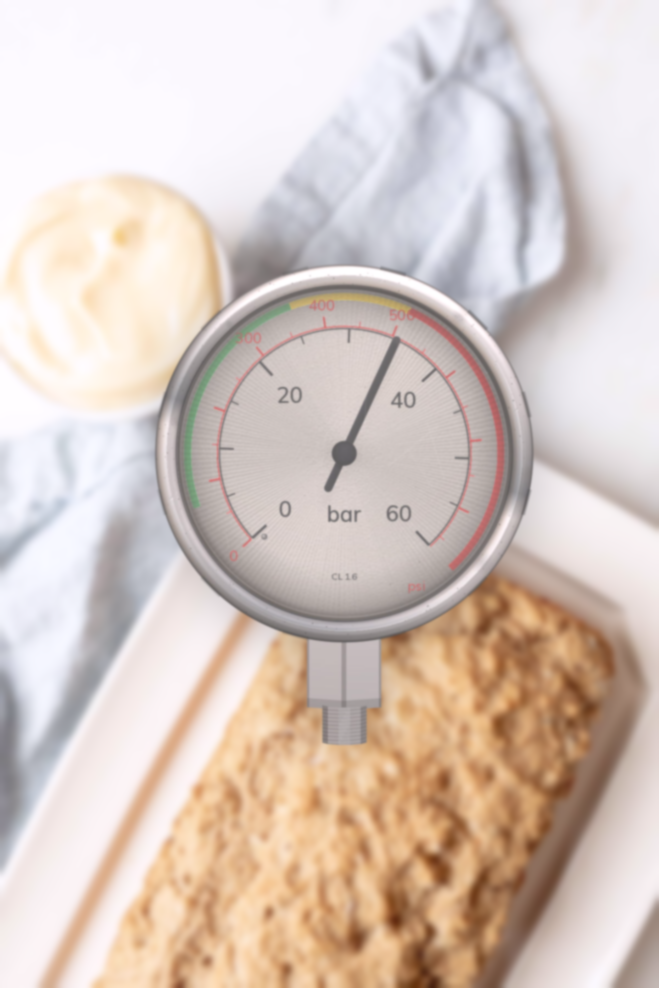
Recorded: value=35 unit=bar
